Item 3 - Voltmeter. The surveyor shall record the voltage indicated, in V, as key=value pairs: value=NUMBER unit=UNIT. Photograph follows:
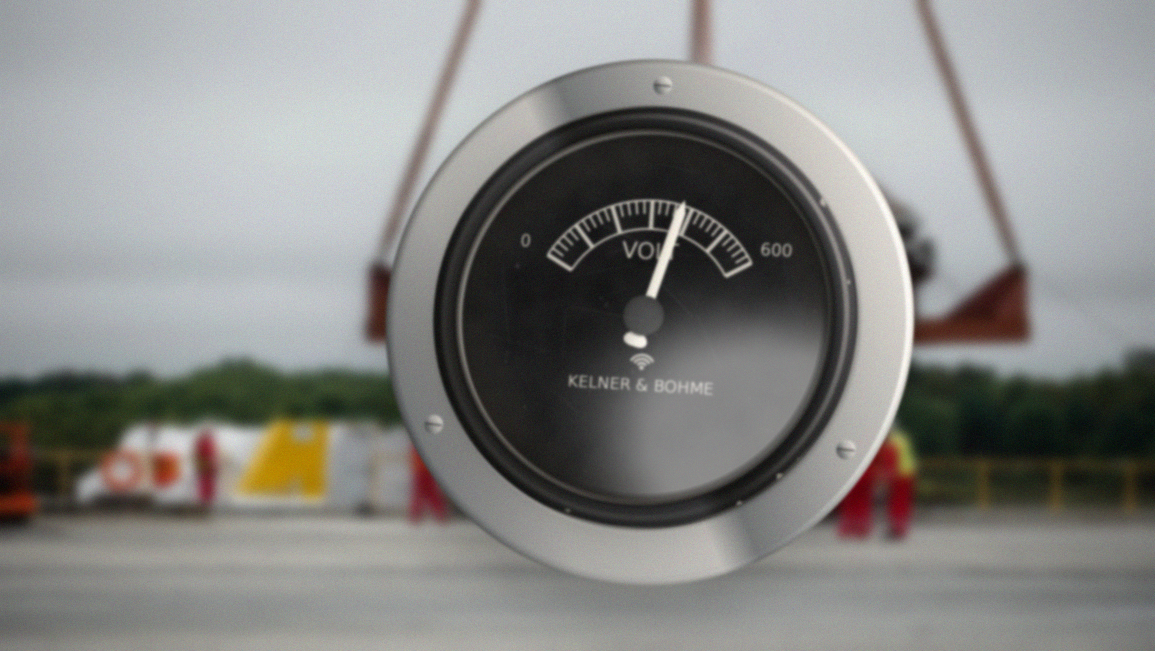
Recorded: value=380 unit=V
